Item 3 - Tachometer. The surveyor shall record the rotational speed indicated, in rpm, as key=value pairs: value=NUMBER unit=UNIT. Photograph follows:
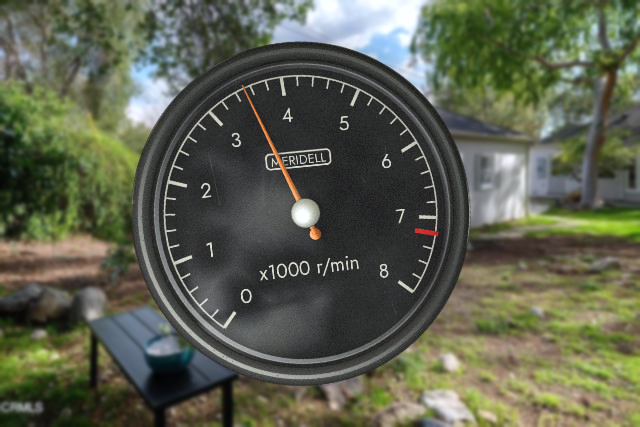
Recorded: value=3500 unit=rpm
